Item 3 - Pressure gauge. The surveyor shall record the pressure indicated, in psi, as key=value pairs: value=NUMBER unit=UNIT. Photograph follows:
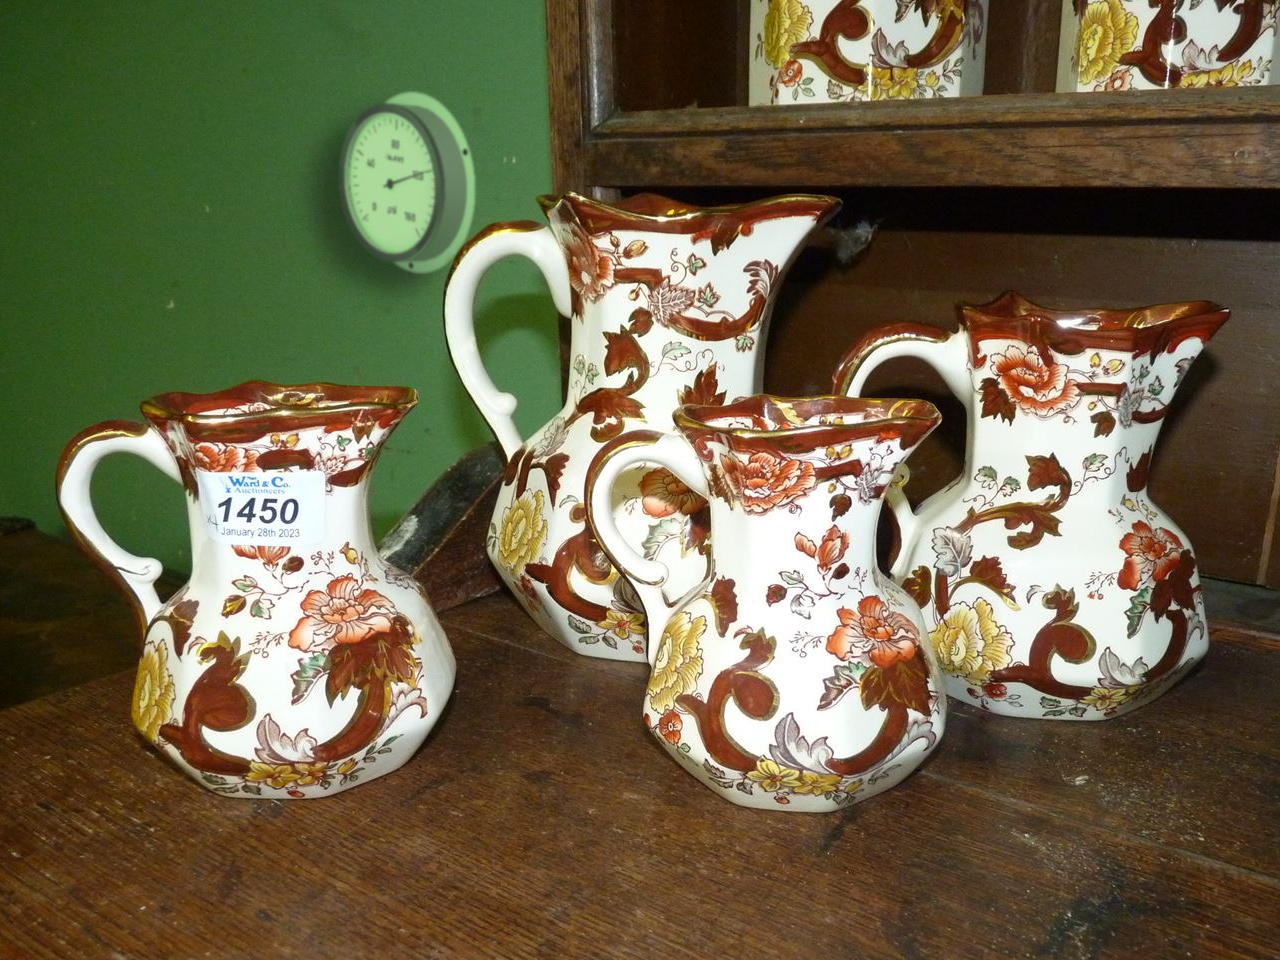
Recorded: value=120 unit=psi
